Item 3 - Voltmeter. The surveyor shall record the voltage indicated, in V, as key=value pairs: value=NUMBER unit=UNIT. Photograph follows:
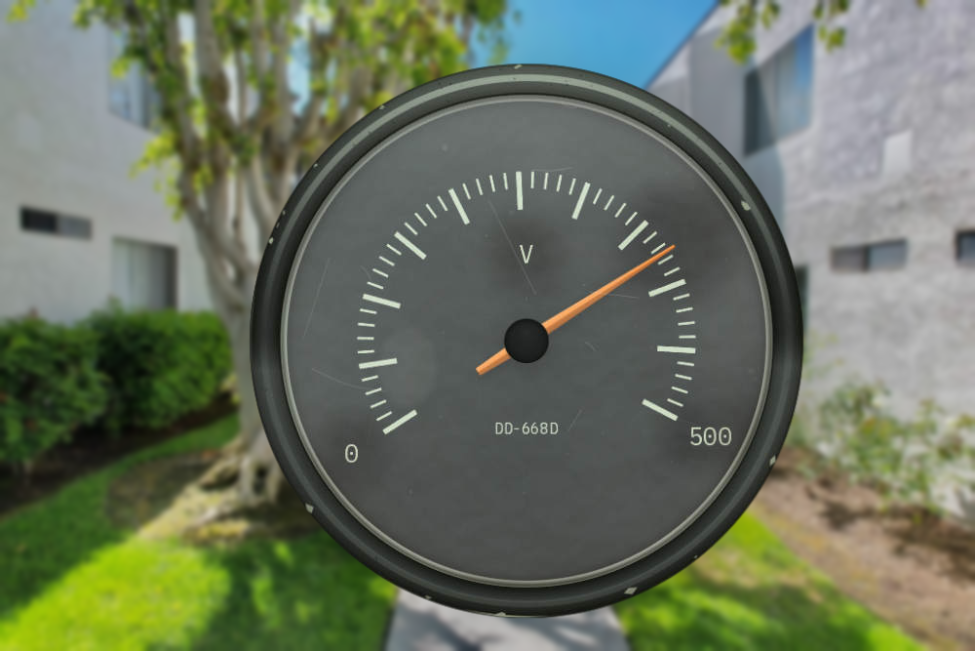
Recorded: value=375 unit=V
